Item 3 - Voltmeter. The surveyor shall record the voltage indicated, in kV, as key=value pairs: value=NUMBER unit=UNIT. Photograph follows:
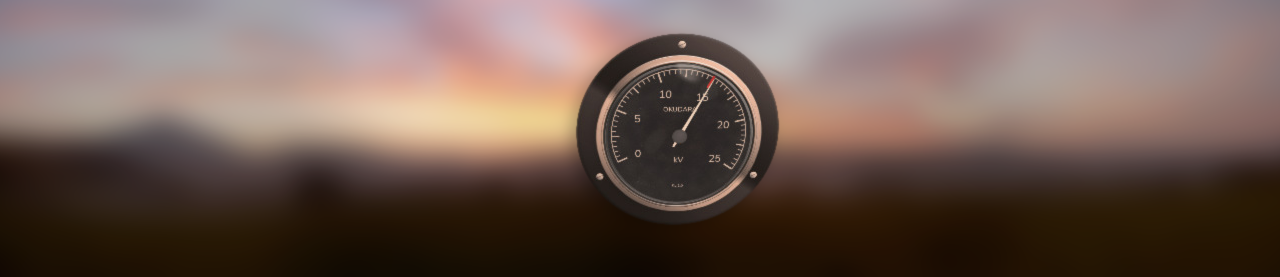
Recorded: value=15 unit=kV
